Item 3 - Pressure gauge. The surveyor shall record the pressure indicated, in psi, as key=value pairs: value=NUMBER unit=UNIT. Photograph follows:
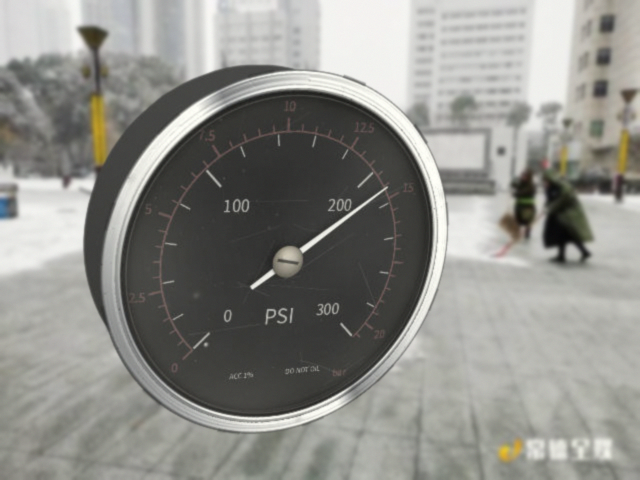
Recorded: value=210 unit=psi
